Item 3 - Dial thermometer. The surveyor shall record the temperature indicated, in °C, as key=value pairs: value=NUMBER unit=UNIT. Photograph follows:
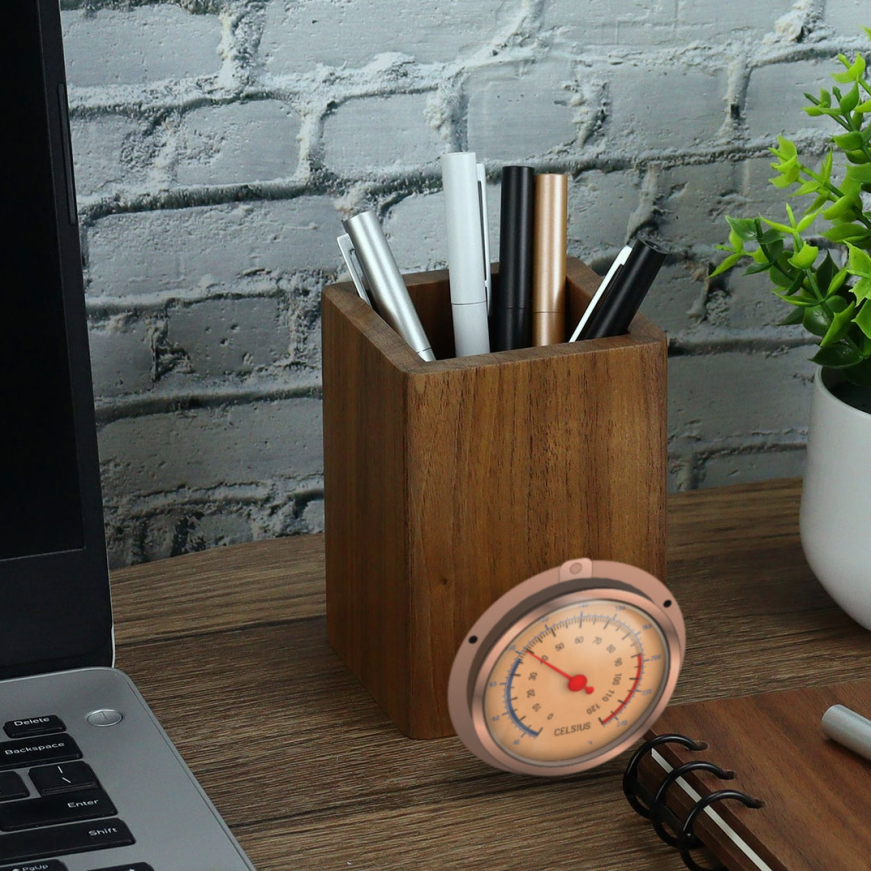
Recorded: value=40 unit=°C
